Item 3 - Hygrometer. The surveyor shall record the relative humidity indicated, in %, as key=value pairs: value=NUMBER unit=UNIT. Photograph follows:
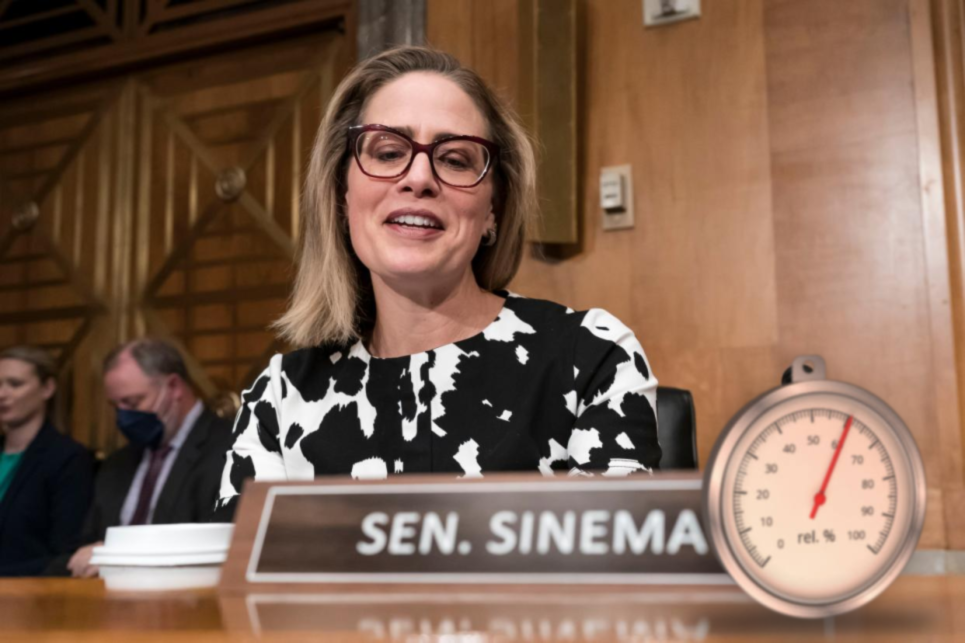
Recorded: value=60 unit=%
